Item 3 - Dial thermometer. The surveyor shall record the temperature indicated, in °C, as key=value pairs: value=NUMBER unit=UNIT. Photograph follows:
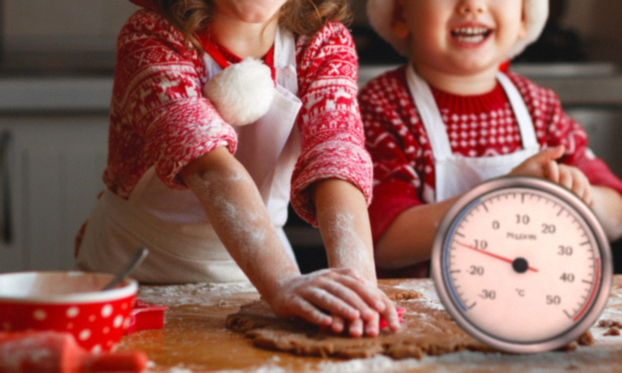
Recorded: value=-12 unit=°C
